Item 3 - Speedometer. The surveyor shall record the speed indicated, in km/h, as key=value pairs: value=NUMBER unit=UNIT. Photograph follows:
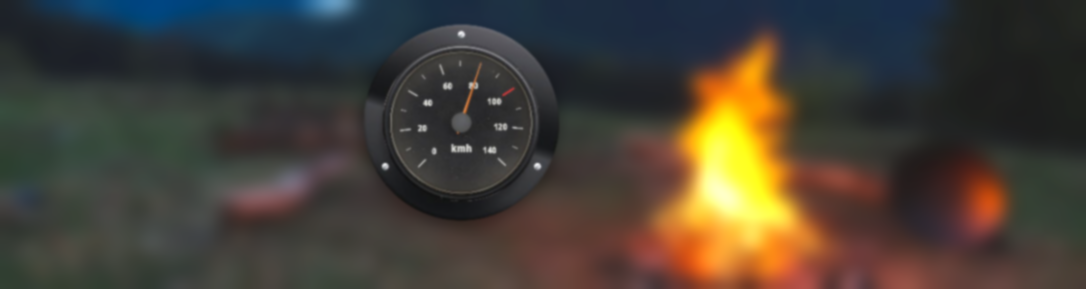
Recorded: value=80 unit=km/h
